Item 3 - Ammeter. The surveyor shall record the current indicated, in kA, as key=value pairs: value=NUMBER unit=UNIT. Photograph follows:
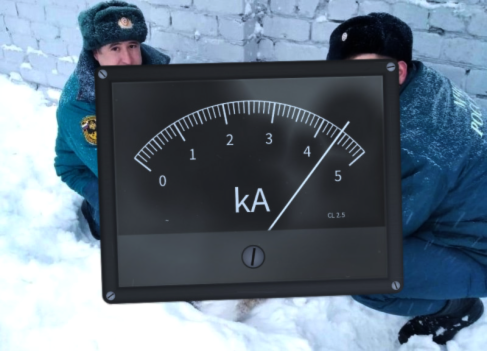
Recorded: value=4.4 unit=kA
